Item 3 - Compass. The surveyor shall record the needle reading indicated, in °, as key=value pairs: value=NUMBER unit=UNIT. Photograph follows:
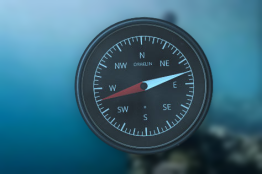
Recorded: value=255 unit=°
